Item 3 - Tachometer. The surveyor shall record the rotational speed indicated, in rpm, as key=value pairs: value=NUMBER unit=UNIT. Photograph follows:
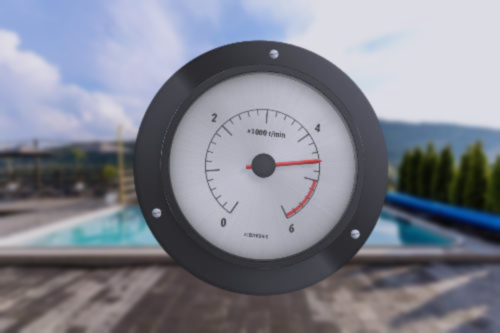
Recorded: value=4600 unit=rpm
